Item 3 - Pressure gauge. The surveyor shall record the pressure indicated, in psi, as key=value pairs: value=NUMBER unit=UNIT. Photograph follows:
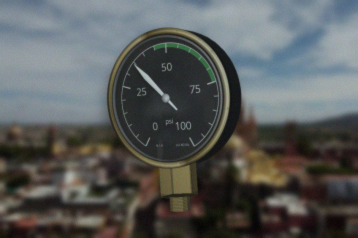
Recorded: value=35 unit=psi
